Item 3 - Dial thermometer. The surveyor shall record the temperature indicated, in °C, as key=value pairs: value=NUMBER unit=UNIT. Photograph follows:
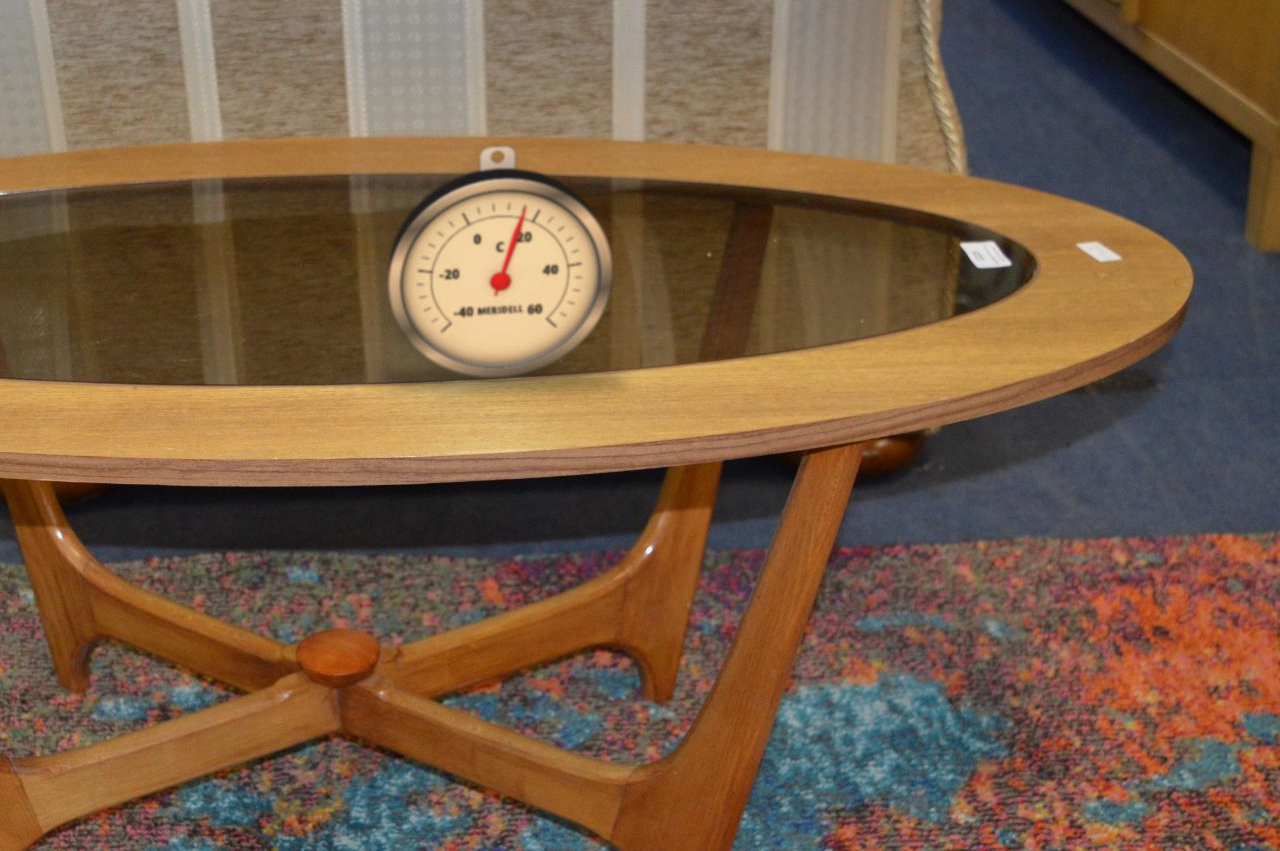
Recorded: value=16 unit=°C
